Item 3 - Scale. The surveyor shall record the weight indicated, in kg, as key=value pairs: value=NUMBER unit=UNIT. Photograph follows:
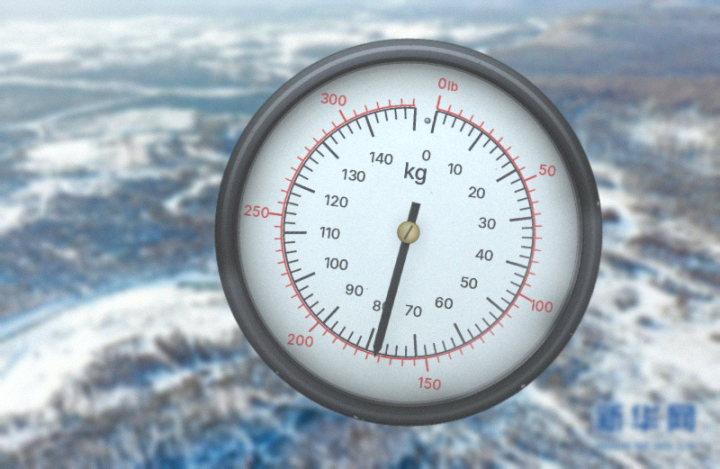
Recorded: value=78 unit=kg
